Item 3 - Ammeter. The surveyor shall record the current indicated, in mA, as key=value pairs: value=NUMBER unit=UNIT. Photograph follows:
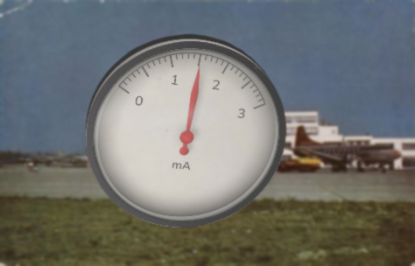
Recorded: value=1.5 unit=mA
